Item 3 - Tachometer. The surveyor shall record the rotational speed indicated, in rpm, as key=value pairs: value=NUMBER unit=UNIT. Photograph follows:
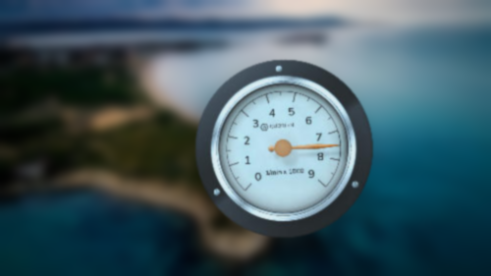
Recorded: value=7500 unit=rpm
